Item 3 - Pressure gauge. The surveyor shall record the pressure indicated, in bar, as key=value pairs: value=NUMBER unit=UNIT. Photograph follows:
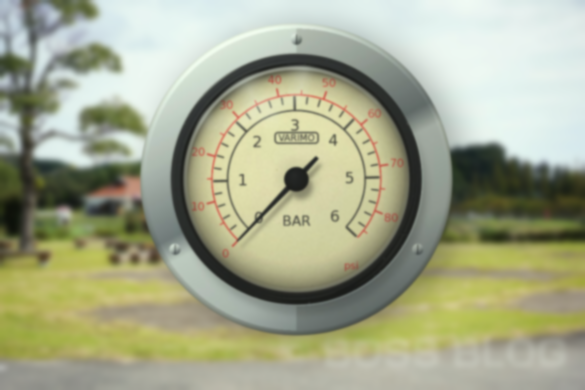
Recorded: value=0 unit=bar
